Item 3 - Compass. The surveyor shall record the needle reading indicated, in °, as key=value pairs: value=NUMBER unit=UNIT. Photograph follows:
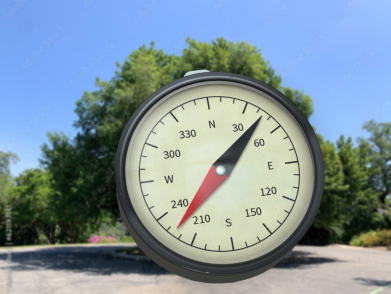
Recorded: value=225 unit=°
